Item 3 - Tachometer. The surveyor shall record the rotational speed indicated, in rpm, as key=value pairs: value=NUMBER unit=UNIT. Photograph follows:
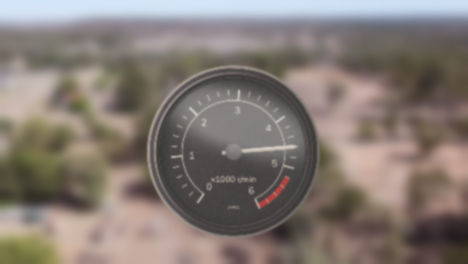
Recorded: value=4600 unit=rpm
